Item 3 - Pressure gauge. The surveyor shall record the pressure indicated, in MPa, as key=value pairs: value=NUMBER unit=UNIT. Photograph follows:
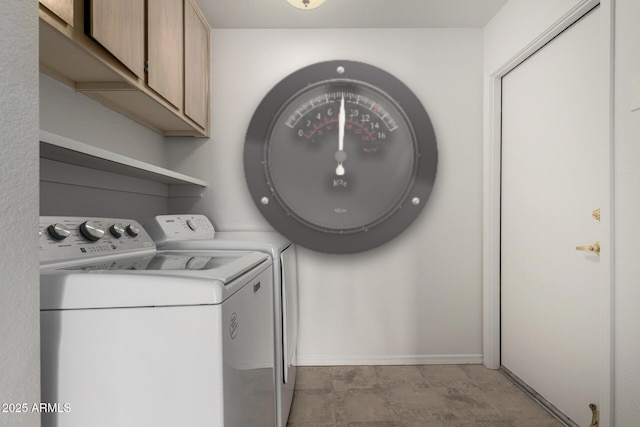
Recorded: value=8 unit=MPa
